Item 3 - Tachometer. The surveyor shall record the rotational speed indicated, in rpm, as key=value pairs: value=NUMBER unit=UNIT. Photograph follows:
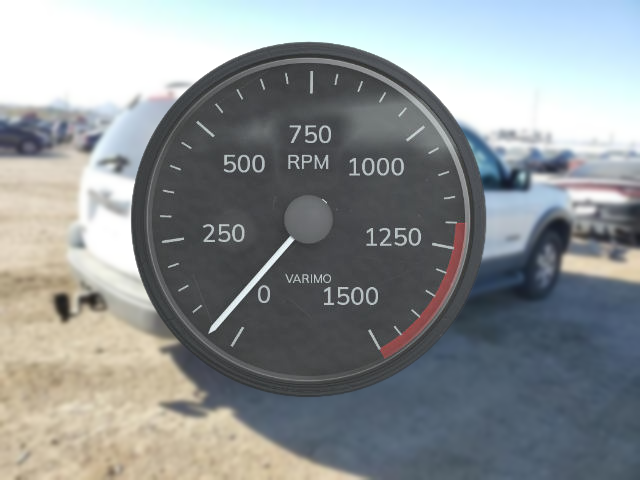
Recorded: value=50 unit=rpm
